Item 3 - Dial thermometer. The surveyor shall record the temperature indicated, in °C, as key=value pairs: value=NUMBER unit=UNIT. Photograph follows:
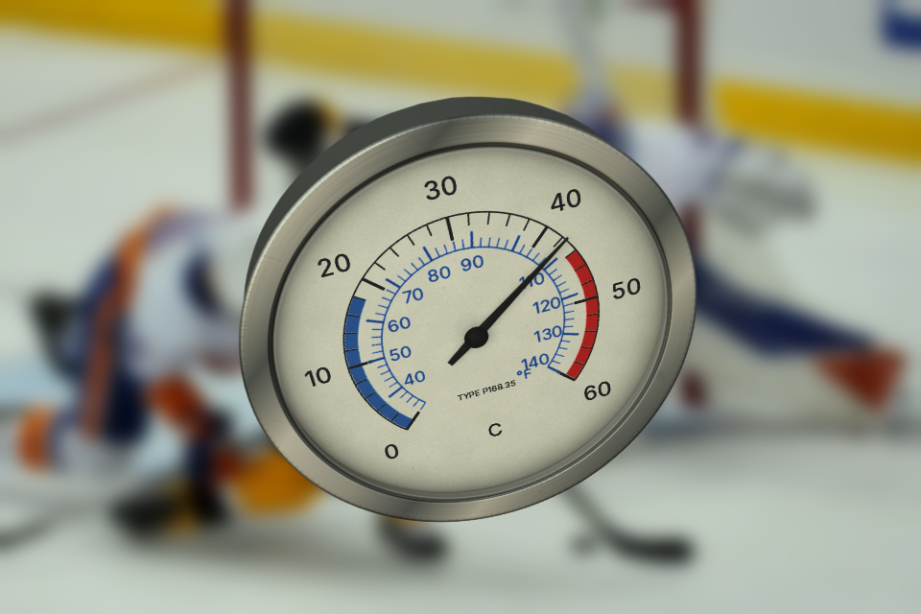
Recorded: value=42 unit=°C
